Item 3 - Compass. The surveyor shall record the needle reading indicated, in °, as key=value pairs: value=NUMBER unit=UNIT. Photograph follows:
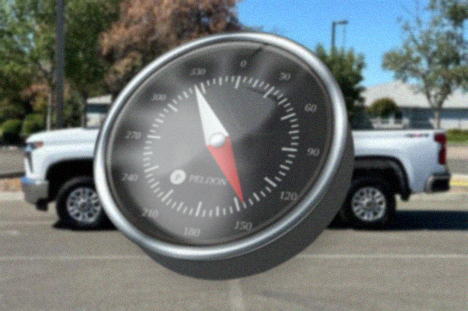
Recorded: value=145 unit=°
